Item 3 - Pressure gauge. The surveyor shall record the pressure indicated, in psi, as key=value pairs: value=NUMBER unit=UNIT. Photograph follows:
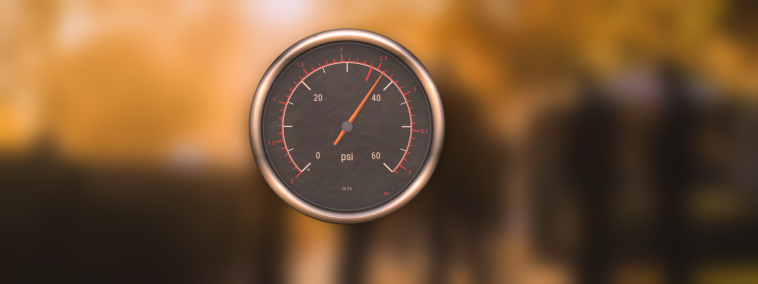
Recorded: value=37.5 unit=psi
